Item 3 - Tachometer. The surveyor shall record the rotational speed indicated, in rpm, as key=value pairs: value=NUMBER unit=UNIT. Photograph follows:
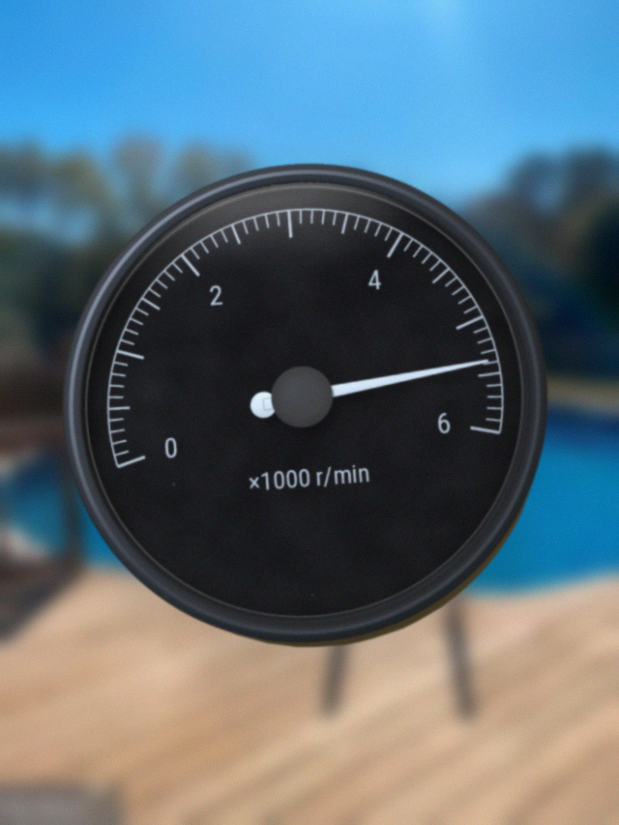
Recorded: value=5400 unit=rpm
